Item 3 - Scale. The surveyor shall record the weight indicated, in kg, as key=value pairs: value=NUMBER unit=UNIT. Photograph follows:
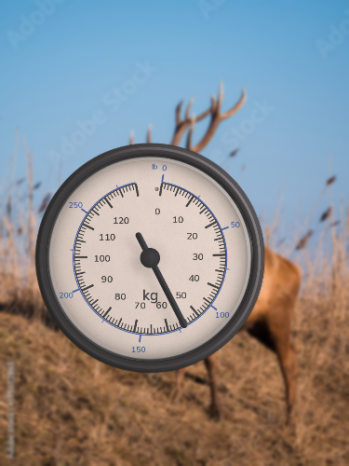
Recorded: value=55 unit=kg
